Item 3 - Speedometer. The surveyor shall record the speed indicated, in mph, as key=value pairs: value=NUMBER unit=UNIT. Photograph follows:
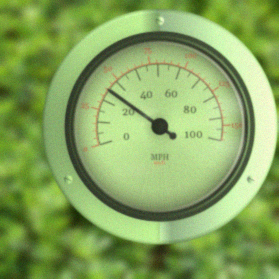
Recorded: value=25 unit=mph
